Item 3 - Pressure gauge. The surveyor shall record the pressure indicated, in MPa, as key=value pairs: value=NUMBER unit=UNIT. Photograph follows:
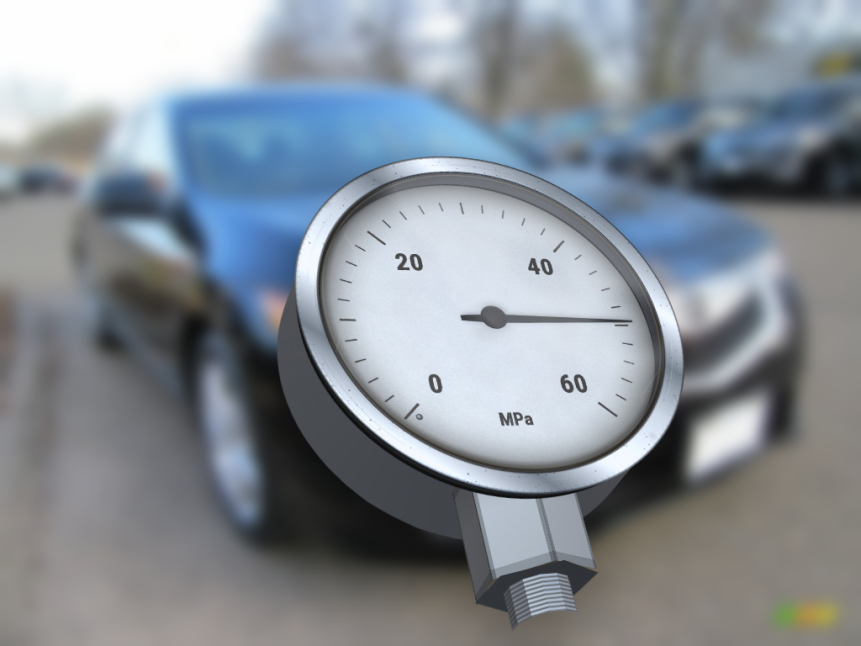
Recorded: value=50 unit=MPa
